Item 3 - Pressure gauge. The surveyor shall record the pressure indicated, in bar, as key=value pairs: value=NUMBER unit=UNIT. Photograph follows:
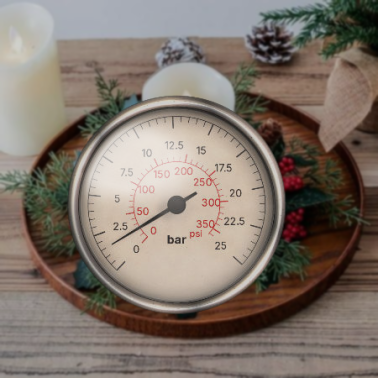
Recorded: value=1.5 unit=bar
